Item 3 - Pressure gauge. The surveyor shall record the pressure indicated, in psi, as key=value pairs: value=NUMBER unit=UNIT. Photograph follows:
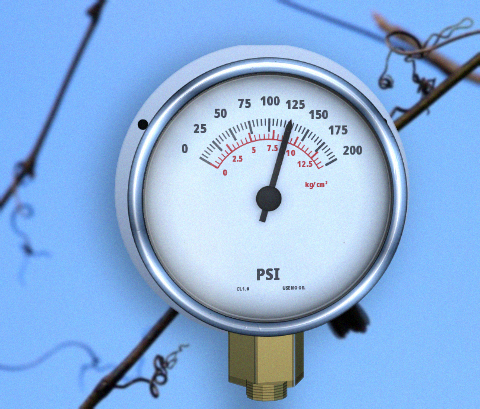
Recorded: value=125 unit=psi
